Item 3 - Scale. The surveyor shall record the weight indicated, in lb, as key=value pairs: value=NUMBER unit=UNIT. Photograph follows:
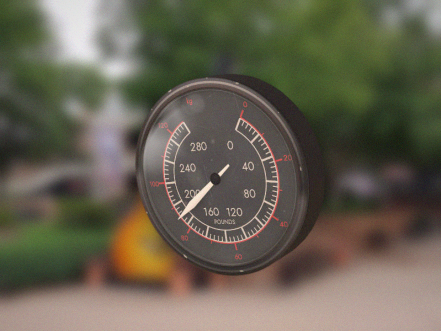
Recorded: value=188 unit=lb
